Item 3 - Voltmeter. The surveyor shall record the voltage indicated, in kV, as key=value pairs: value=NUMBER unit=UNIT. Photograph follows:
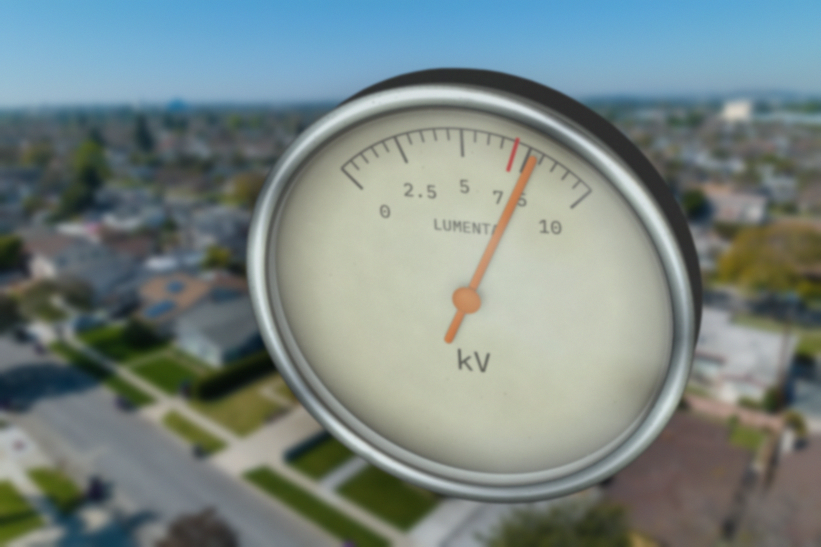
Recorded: value=7.75 unit=kV
